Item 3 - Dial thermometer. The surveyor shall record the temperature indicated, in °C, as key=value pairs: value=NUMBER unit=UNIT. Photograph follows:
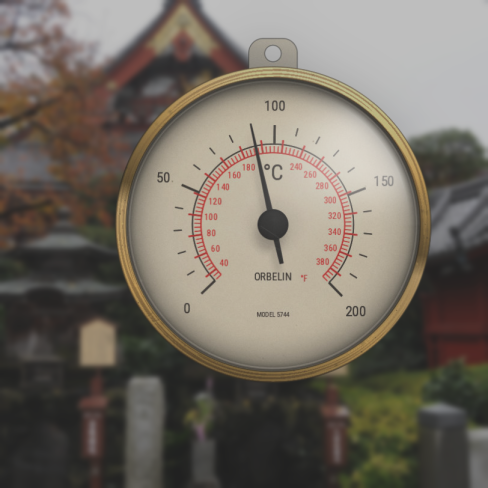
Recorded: value=90 unit=°C
